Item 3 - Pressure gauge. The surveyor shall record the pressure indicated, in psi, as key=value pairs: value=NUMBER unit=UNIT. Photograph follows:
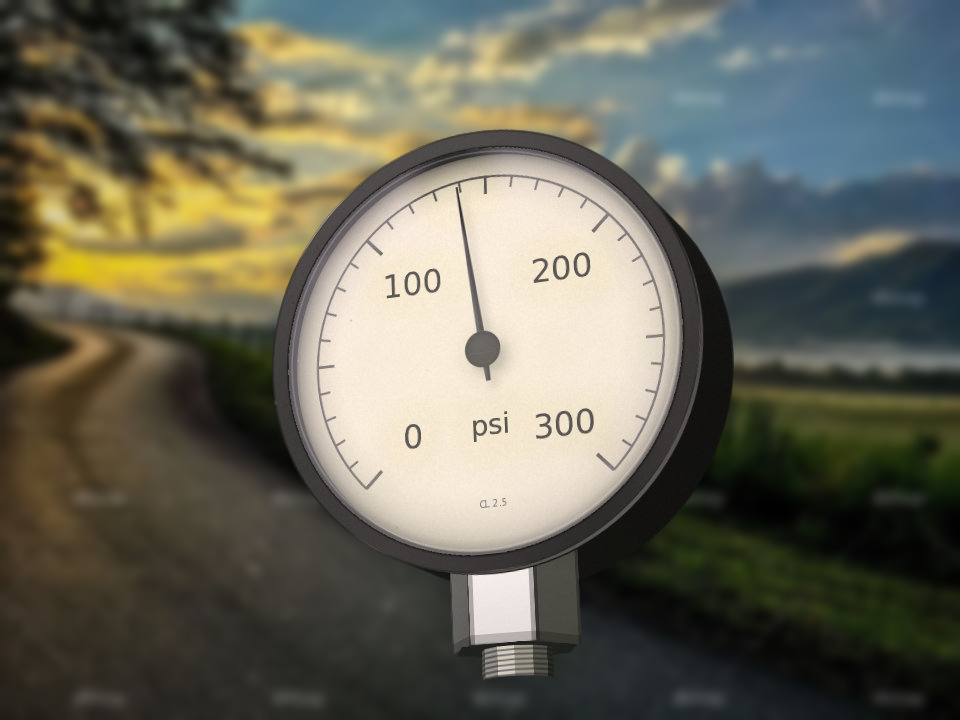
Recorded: value=140 unit=psi
